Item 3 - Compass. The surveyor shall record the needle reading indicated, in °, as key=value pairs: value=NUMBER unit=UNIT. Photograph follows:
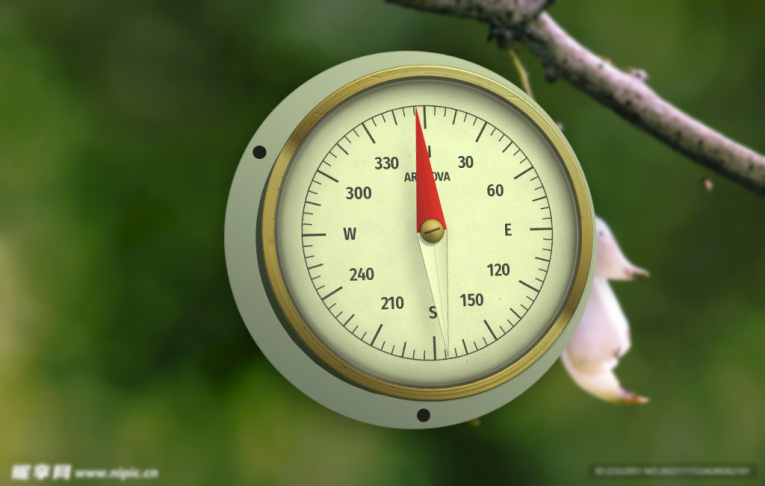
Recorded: value=355 unit=°
